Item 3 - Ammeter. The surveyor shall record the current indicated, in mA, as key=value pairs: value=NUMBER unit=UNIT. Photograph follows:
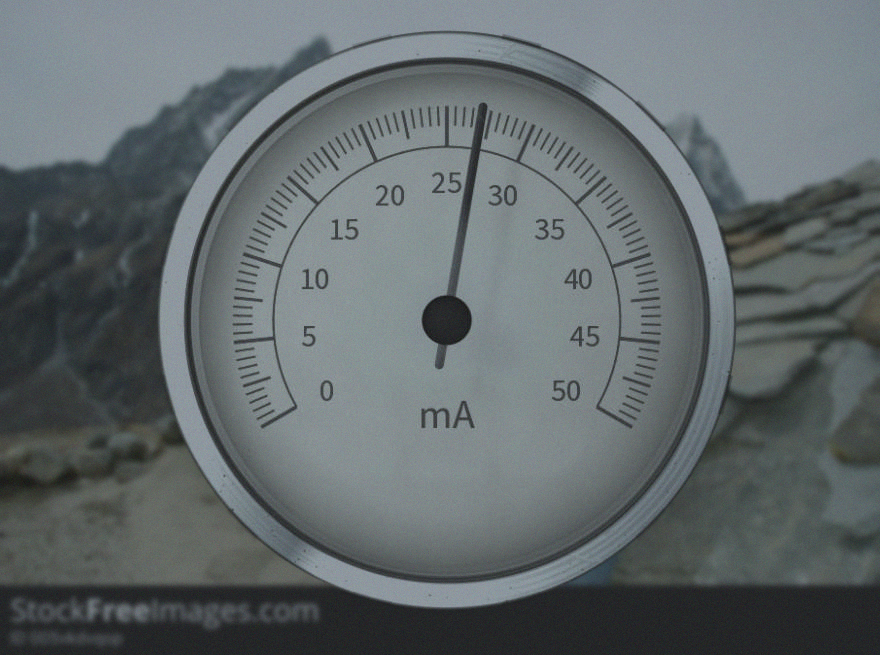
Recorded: value=27 unit=mA
